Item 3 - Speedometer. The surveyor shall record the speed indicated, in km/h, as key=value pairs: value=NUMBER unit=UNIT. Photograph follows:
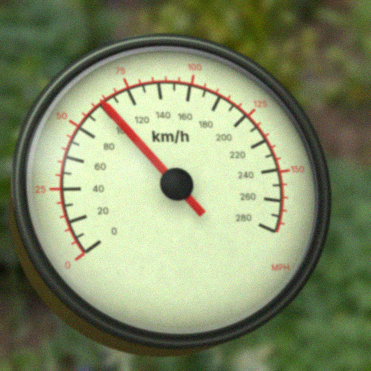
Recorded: value=100 unit=km/h
